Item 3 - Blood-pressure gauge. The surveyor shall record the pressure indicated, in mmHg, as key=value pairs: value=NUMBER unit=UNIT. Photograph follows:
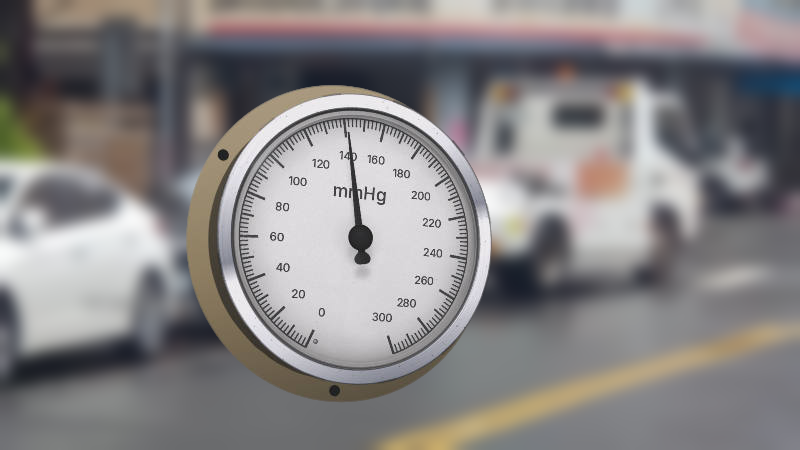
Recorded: value=140 unit=mmHg
